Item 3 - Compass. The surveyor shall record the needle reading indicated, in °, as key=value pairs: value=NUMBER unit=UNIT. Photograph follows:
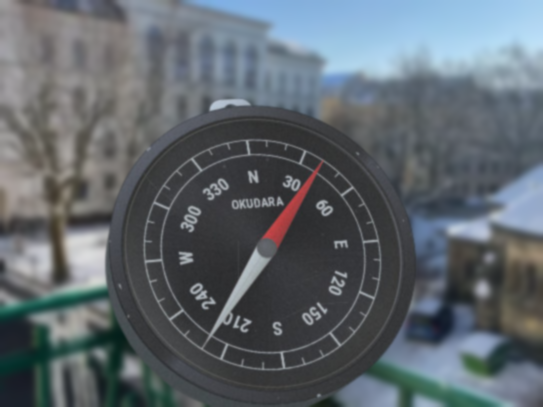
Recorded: value=40 unit=°
